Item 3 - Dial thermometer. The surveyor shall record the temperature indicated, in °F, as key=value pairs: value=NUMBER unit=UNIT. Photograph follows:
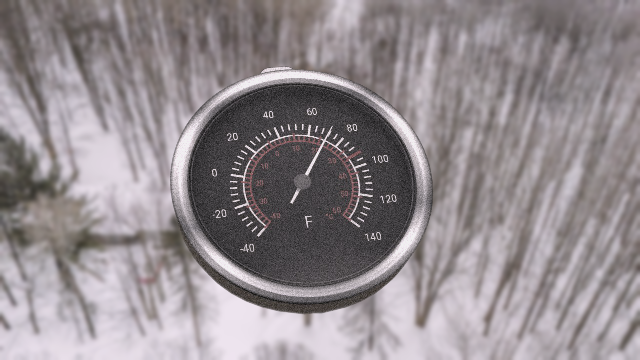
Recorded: value=72 unit=°F
